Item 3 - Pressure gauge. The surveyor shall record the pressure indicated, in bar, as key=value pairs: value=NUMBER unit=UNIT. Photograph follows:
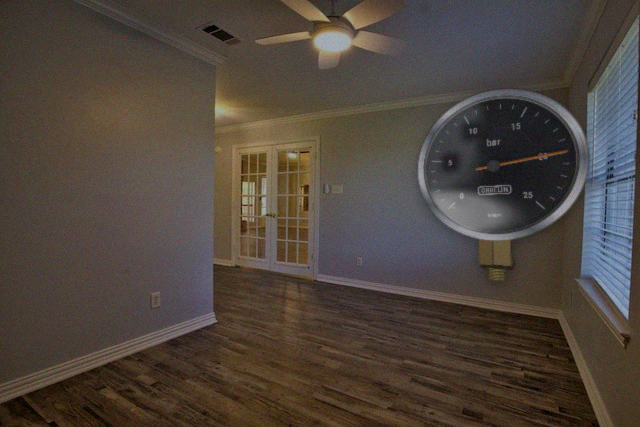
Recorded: value=20 unit=bar
